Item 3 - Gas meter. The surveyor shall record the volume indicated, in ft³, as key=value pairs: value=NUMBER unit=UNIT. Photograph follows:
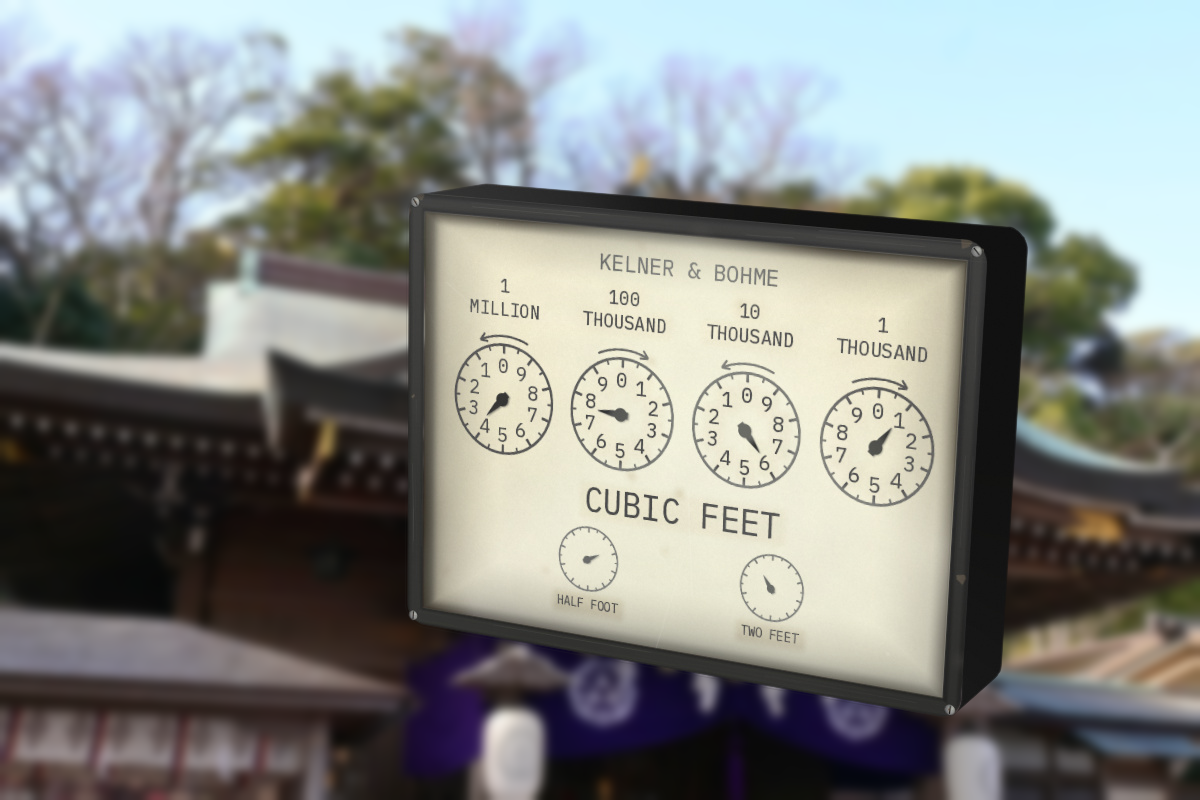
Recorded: value=376100 unit=ft³
